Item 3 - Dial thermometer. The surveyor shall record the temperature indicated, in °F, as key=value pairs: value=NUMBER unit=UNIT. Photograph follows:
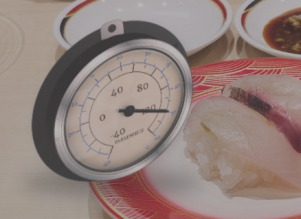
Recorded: value=120 unit=°F
